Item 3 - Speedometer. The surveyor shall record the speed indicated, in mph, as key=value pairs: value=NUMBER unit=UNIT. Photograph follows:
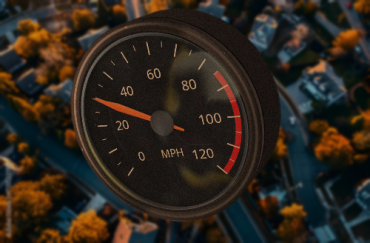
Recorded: value=30 unit=mph
